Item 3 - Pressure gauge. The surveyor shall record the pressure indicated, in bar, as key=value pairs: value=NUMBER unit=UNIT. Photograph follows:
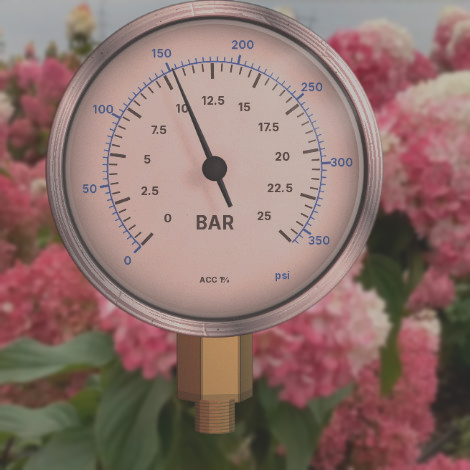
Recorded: value=10.5 unit=bar
